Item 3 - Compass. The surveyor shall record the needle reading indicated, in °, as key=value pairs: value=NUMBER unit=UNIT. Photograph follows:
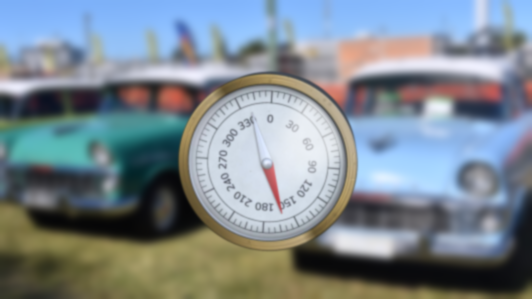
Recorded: value=160 unit=°
